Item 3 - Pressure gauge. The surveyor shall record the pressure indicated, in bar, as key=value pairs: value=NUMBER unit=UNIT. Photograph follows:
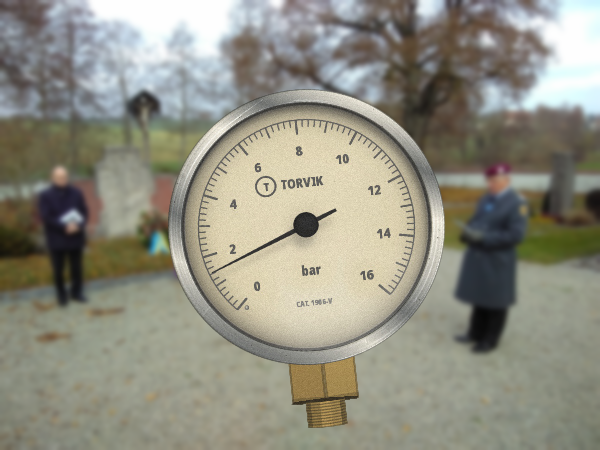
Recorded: value=1.4 unit=bar
